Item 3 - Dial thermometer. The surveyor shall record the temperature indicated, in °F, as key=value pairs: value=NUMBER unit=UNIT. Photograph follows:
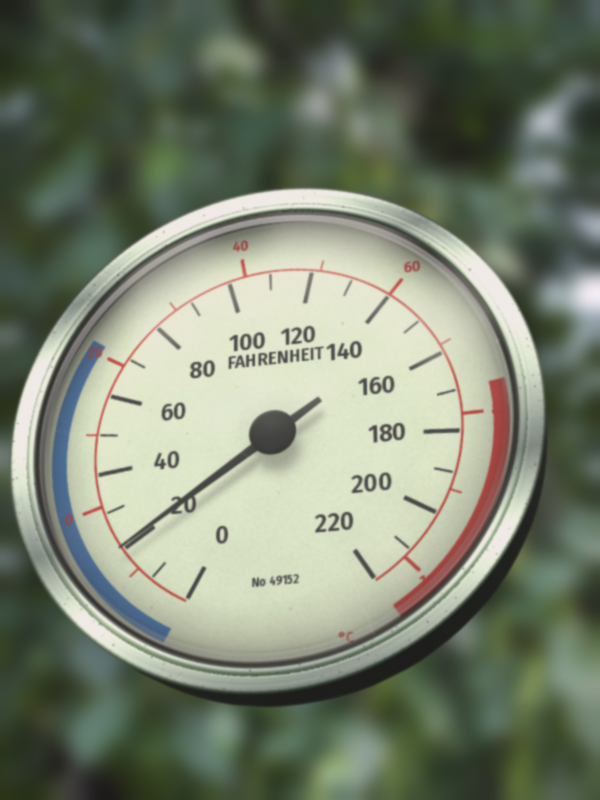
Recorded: value=20 unit=°F
